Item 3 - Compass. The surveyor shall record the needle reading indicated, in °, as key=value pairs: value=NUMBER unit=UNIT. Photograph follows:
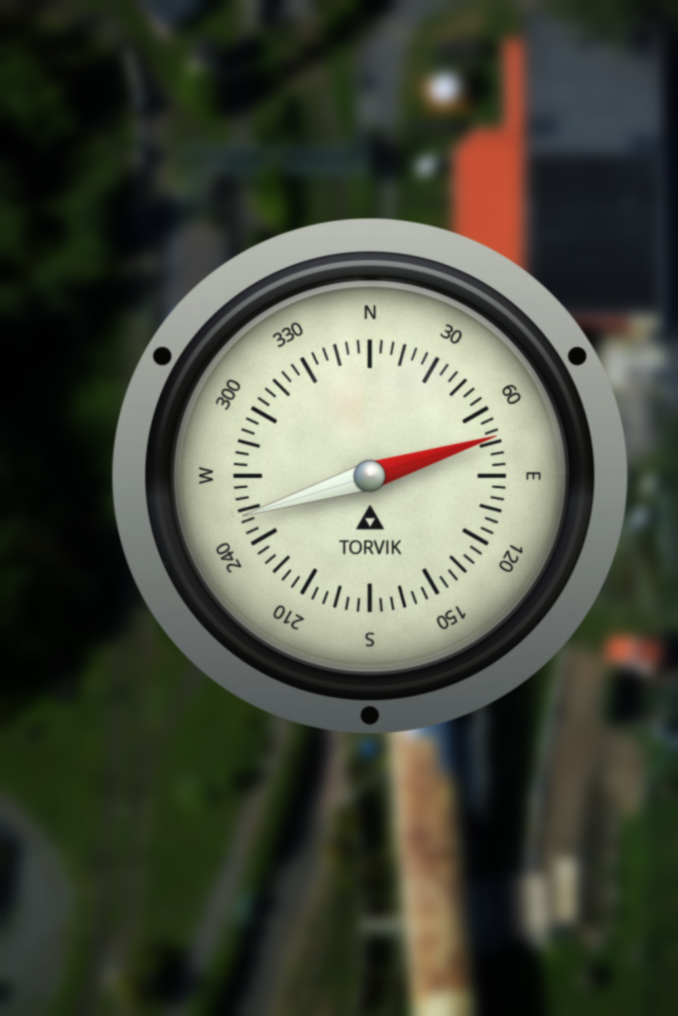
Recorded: value=72.5 unit=°
